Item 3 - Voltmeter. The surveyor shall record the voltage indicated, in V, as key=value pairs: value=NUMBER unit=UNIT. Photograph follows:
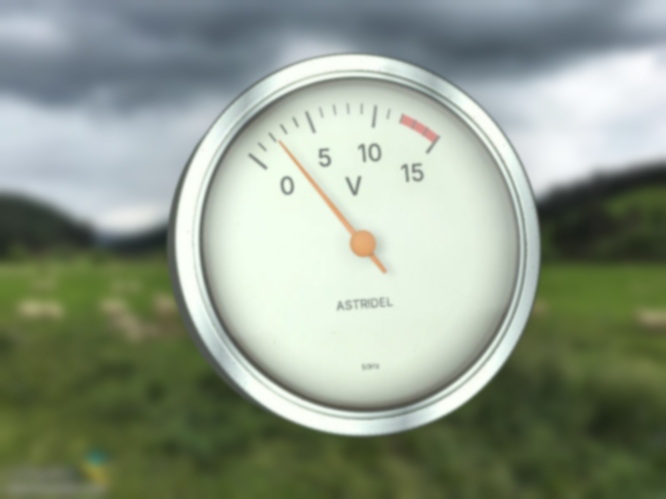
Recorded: value=2 unit=V
